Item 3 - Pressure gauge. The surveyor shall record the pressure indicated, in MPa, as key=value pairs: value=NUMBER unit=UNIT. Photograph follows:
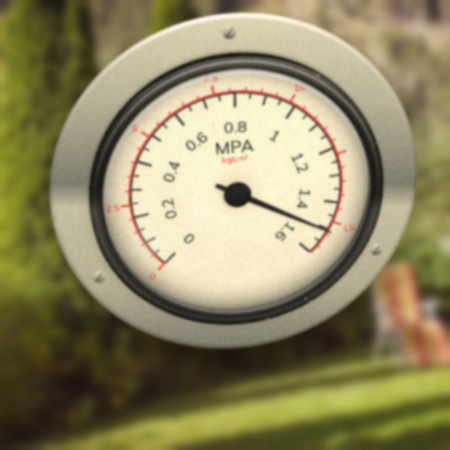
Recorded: value=1.5 unit=MPa
